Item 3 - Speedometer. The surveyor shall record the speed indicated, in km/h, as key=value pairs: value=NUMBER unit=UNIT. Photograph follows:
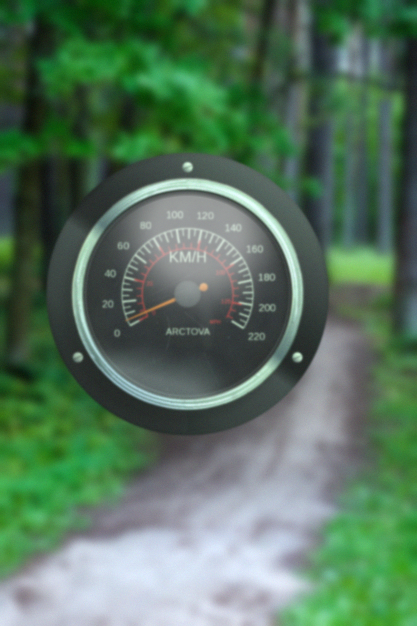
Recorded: value=5 unit=km/h
